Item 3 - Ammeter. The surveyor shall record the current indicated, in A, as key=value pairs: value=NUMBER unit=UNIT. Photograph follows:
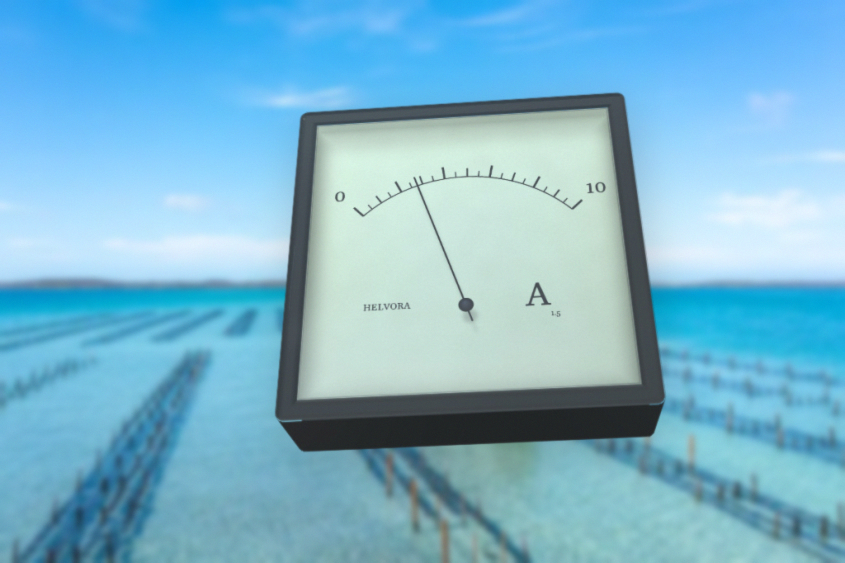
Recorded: value=2.75 unit=A
